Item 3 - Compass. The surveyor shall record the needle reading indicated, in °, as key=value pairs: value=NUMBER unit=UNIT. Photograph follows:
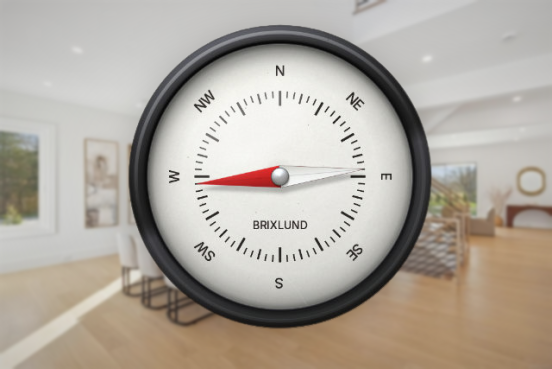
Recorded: value=265 unit=°
